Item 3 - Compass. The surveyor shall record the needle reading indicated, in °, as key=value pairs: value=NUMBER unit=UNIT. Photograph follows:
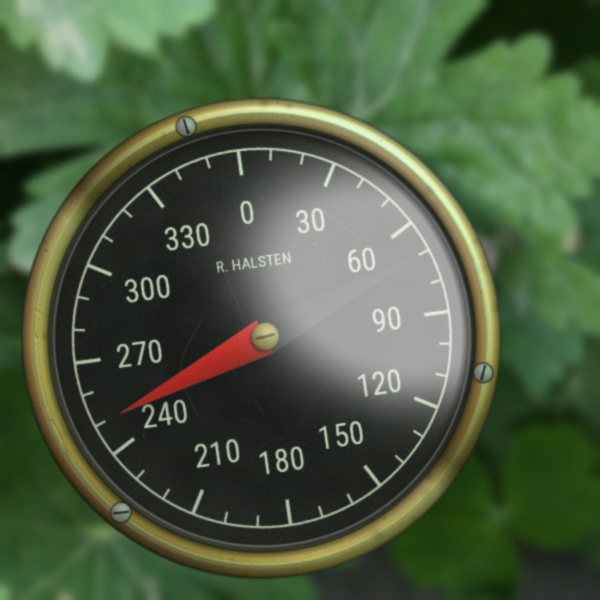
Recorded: value=250 unit=°
